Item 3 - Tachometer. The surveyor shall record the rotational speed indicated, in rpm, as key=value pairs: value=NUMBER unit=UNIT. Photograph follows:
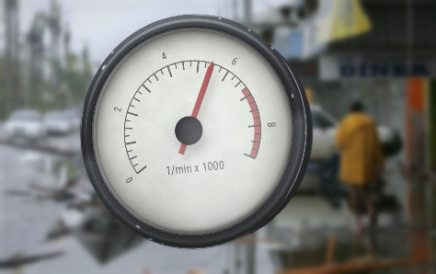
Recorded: value=5500 unit=rpm
